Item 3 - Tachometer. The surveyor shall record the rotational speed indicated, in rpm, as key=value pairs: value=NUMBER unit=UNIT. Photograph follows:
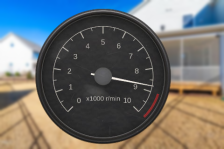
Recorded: value=8750 unit=rpm
